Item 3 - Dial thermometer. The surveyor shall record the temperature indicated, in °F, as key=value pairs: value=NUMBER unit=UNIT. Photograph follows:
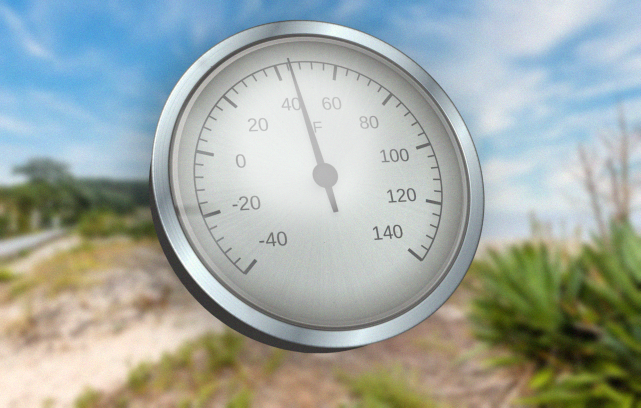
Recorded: value=44 unit=°F
